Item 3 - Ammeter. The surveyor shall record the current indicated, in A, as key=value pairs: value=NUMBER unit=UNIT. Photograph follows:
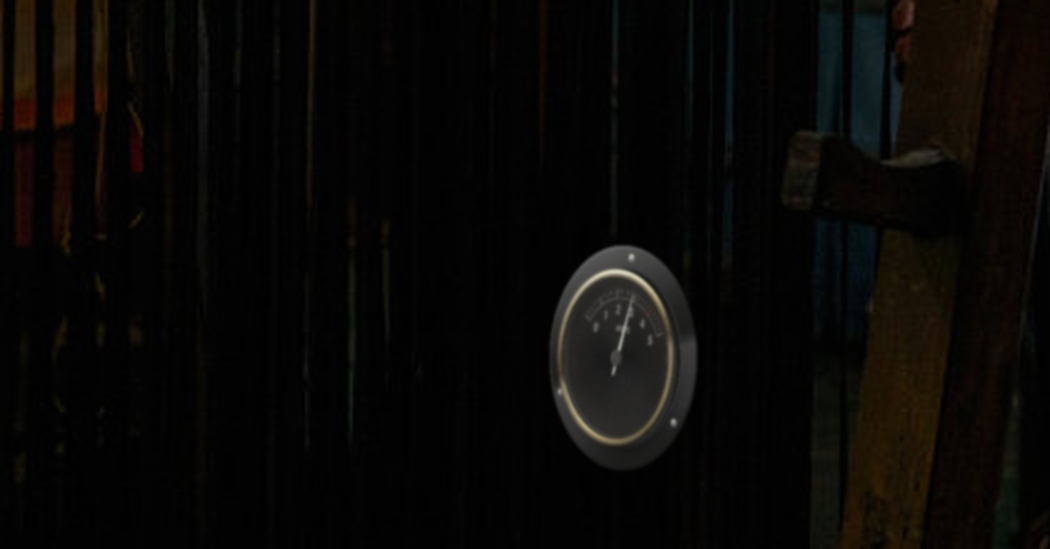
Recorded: value=3 unit=A
